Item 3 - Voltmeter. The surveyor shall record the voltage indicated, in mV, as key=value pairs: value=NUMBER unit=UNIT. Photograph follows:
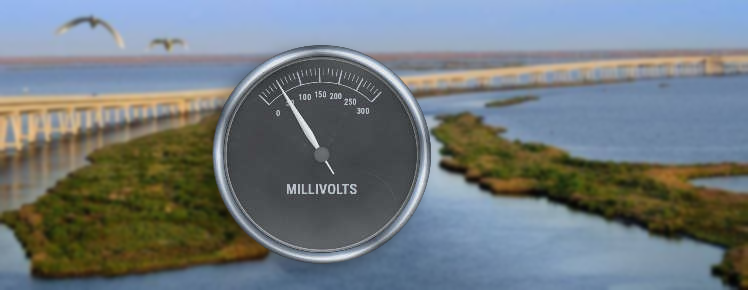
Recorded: value=50 unit=mV
